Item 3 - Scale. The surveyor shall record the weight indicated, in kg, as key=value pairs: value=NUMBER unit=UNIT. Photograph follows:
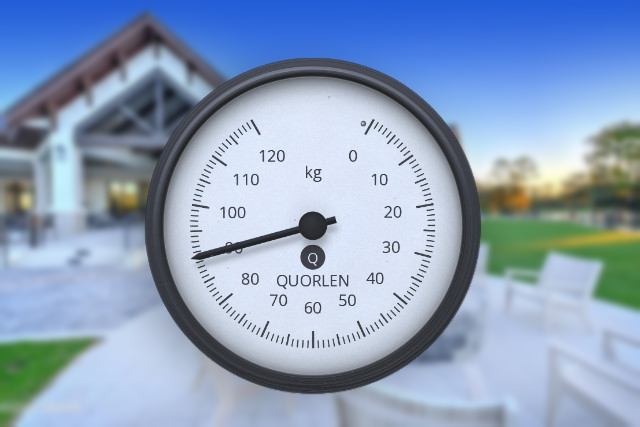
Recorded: value=90 unit=kg
